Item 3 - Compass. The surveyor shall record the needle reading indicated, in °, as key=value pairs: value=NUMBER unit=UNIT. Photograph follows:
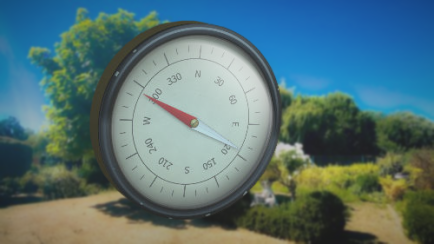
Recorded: value=295 unit=°
